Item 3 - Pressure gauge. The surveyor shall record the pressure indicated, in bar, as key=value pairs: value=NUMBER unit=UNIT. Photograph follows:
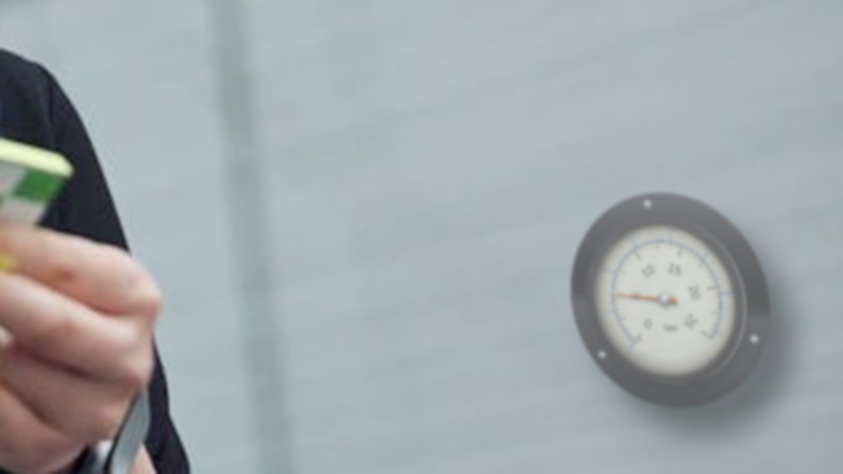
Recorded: value=5 unit=bar
